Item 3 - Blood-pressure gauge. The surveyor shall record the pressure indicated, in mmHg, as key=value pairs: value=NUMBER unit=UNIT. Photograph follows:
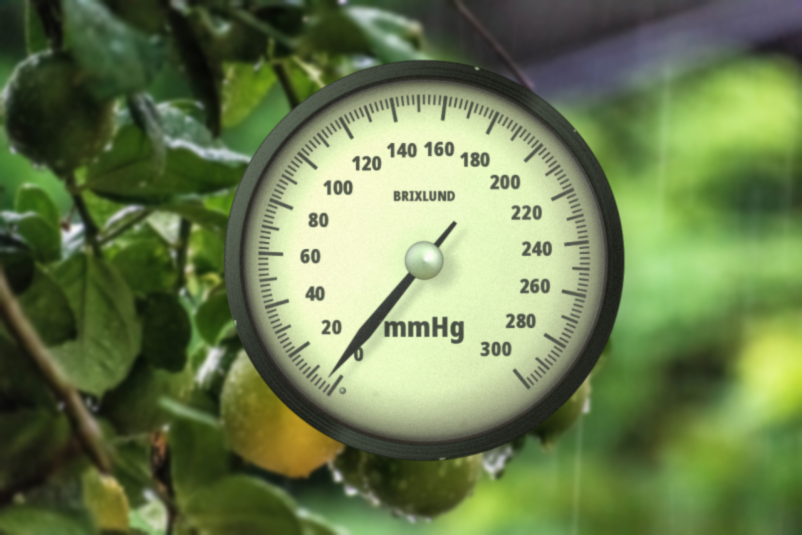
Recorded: value=4 unit=mmHg
